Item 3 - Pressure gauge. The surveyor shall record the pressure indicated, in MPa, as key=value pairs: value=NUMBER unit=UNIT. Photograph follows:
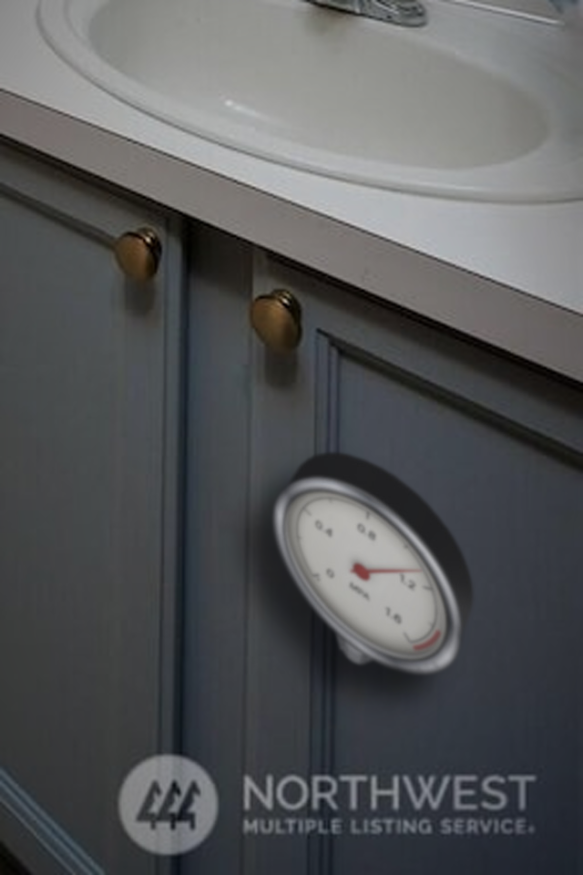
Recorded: value=1.1 unit=MPa
